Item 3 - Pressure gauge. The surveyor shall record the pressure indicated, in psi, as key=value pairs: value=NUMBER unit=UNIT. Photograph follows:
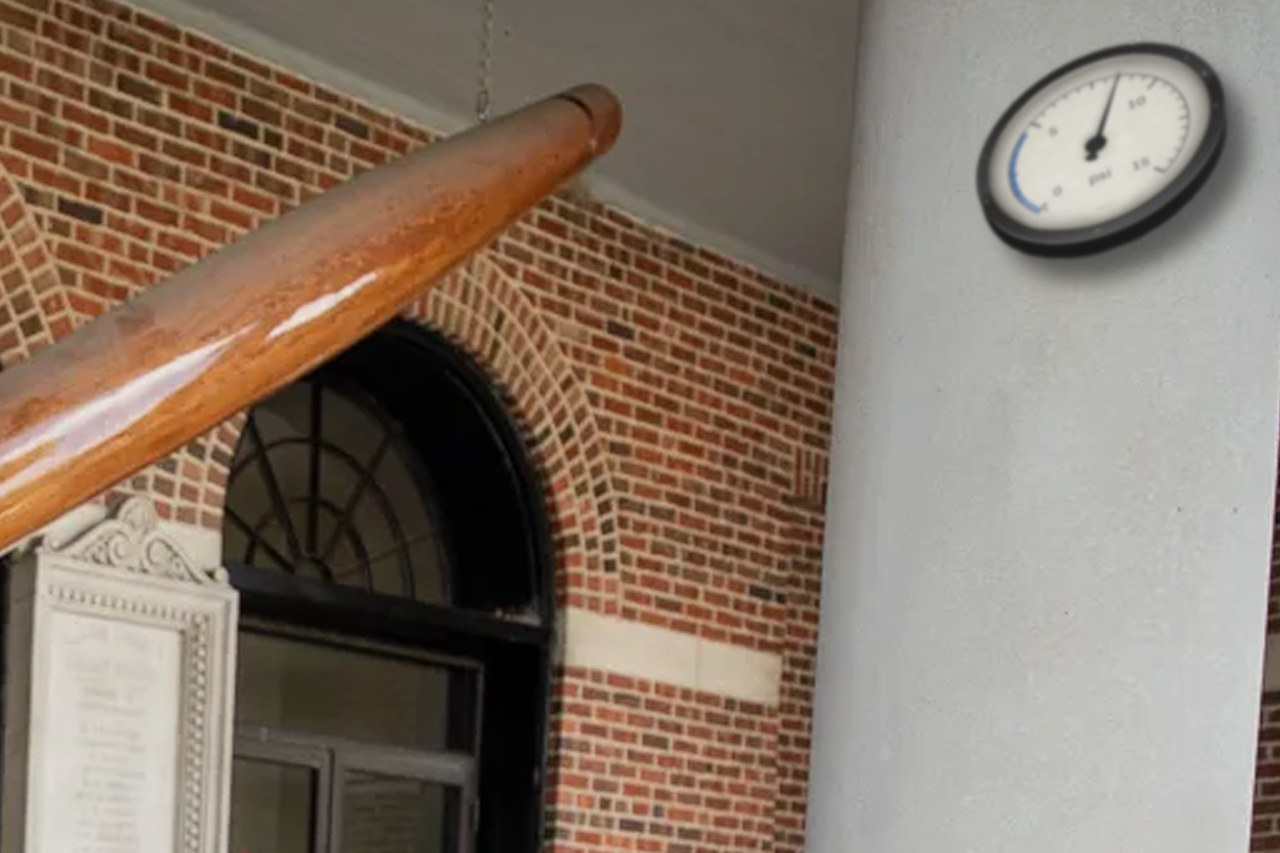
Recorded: value=8.5 unit=psi
